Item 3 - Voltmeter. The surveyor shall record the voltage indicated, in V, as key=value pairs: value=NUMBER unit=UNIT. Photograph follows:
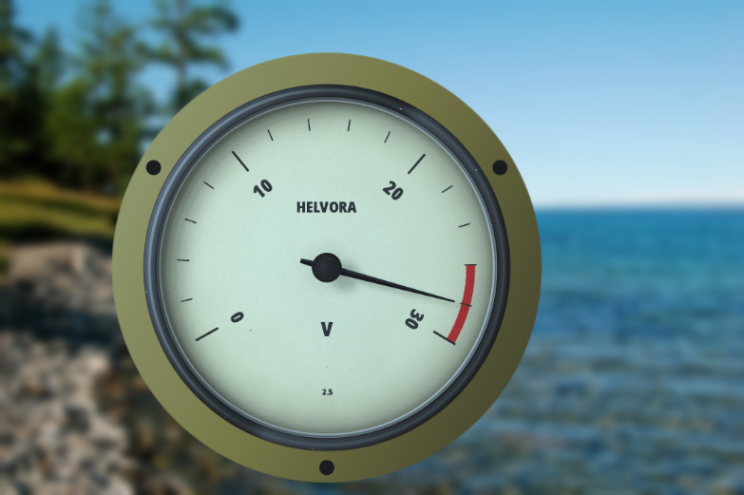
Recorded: value=28 unit=V
